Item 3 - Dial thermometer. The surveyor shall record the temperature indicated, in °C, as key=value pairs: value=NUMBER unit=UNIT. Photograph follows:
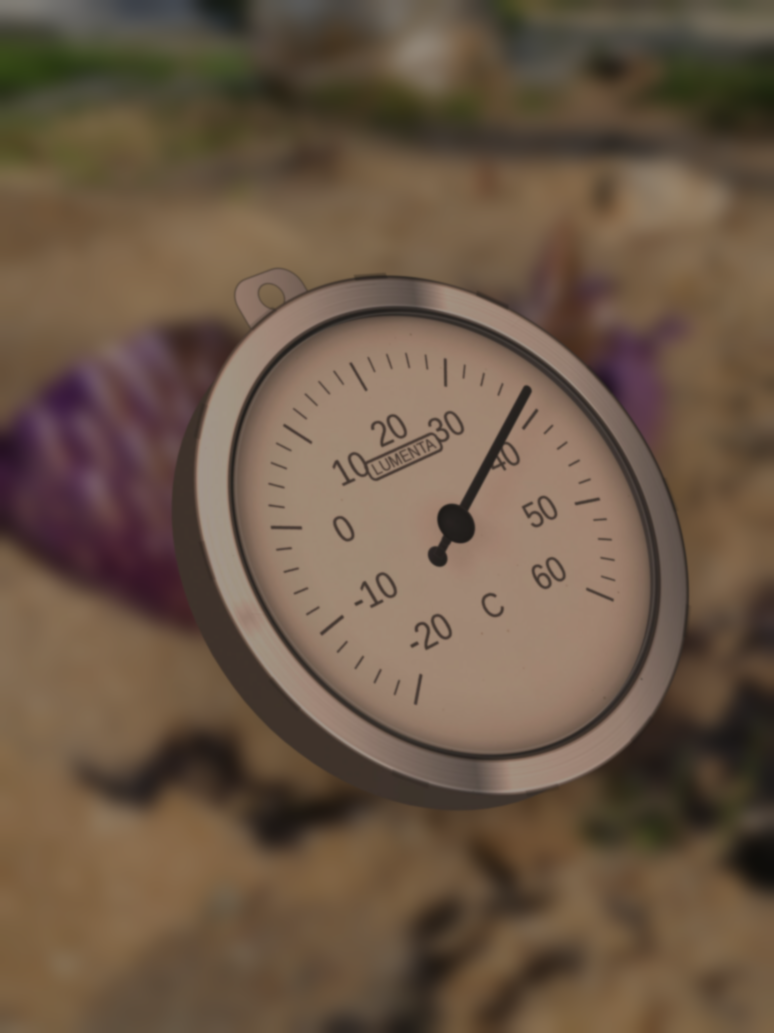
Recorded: value=38 unit=°C
